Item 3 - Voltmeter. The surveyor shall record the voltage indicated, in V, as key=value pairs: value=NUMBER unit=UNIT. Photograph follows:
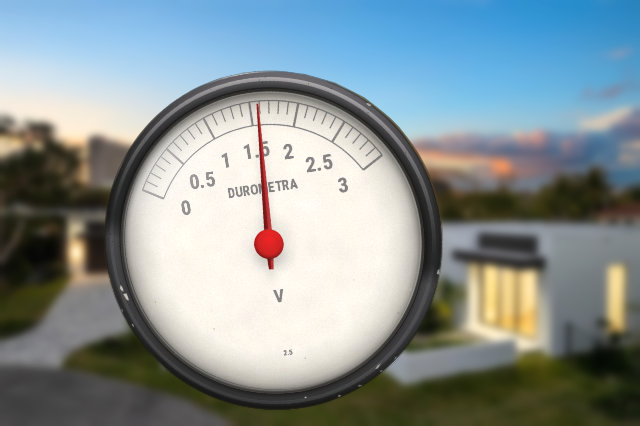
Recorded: value=1.6 unit=V
